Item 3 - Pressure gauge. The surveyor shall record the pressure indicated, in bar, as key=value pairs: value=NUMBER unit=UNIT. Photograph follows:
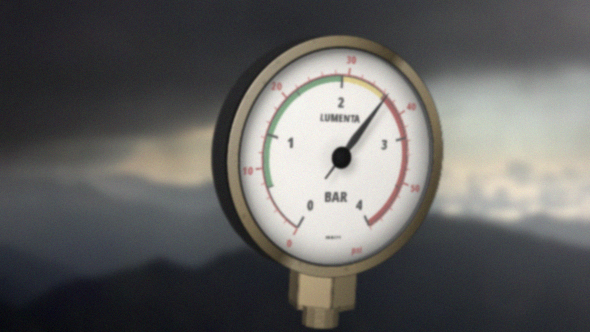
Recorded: value=2.5 unit=bar
